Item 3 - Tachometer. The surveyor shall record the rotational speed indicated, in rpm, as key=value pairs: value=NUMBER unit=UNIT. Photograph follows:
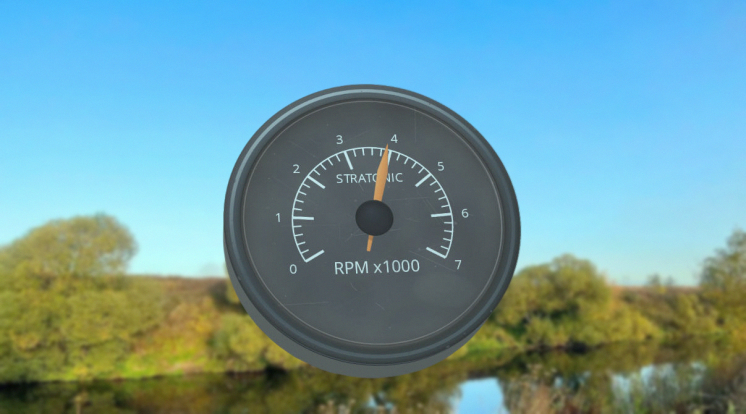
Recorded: value=3900 unit=rpm
